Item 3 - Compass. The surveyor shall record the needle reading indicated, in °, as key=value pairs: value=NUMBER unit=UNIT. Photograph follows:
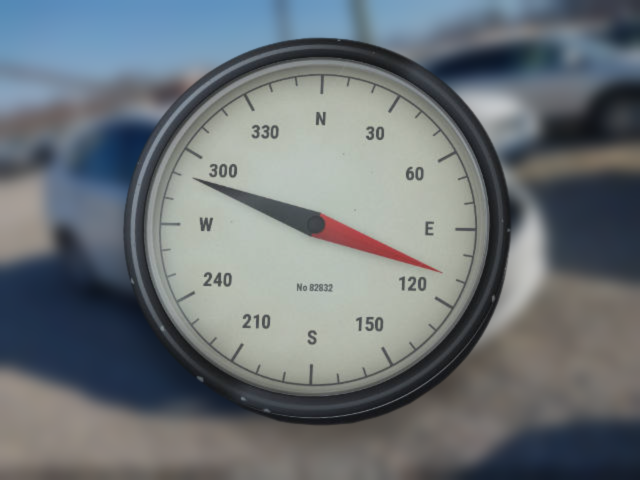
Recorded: value=110 unit=°
